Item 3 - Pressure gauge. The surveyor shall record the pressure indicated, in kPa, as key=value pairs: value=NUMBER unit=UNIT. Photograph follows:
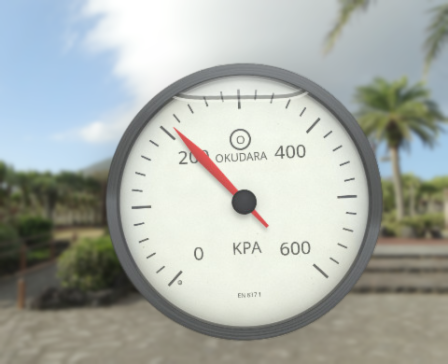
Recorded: value=210 unit=kPa
